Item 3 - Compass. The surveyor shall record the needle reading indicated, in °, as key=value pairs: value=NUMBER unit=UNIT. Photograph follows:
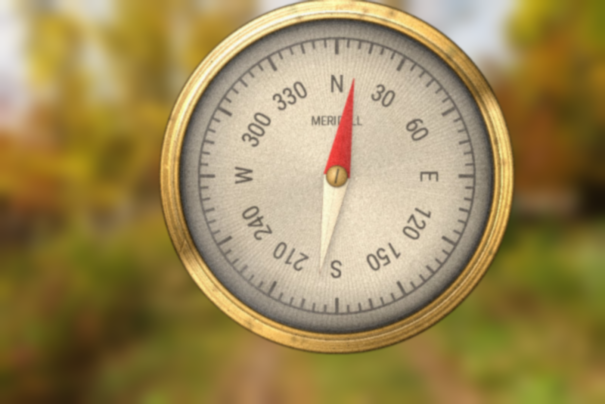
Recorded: value=10 unit=°
